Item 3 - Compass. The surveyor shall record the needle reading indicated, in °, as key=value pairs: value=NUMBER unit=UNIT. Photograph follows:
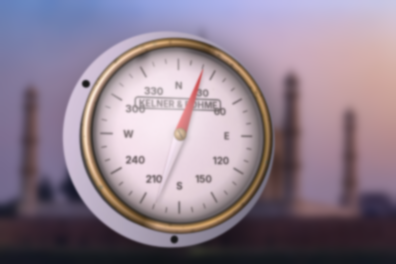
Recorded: value=20 unit=°
